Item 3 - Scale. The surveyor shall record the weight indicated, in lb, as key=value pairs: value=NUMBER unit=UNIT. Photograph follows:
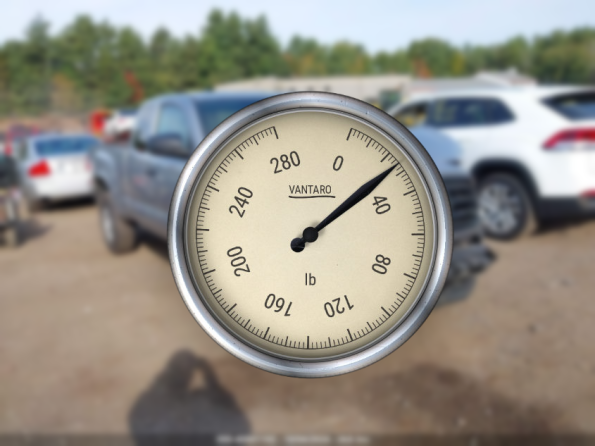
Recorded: value=26 unit=lb
